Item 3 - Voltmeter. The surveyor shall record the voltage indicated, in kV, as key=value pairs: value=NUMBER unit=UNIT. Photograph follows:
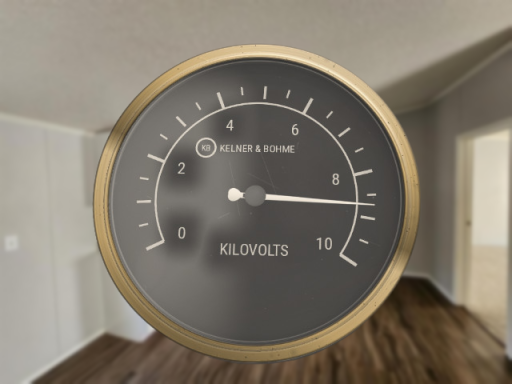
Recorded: value=8.75 unit=kV
